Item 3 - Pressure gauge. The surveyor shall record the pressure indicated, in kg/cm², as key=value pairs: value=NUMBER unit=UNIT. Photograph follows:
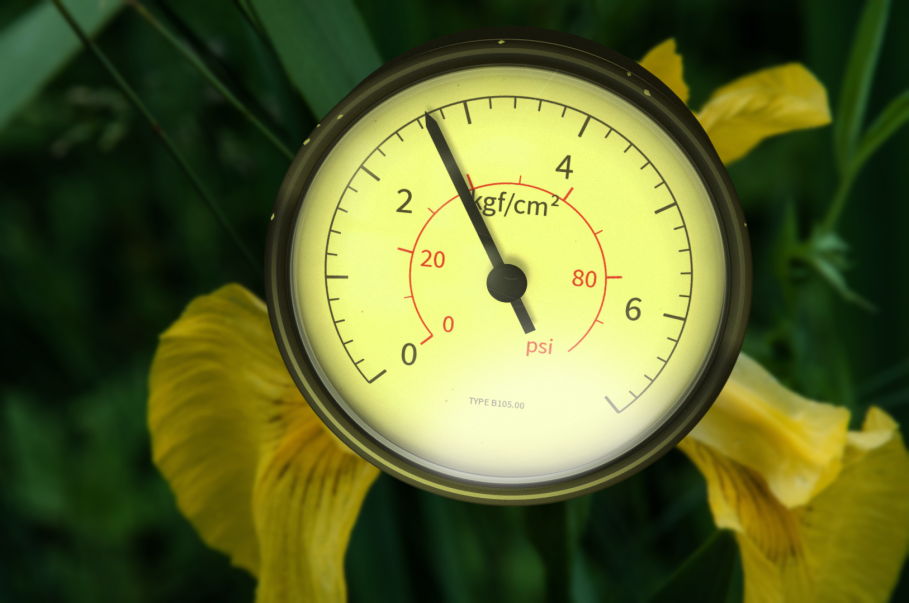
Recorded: value=2.7 unit=kg/cm²
